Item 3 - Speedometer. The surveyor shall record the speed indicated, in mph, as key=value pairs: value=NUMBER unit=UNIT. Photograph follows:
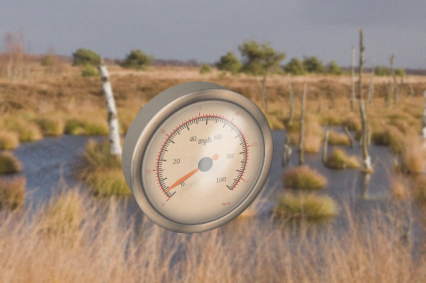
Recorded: value=5 unit=mph
